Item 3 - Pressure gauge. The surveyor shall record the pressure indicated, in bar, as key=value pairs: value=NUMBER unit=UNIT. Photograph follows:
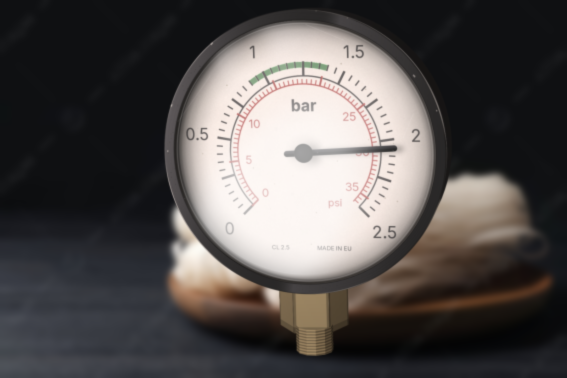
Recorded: value=2.05 unit=bar
